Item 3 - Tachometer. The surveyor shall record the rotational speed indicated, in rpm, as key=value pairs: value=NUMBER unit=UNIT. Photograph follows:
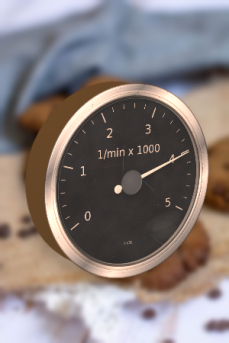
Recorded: value=4000 unit=rpm
